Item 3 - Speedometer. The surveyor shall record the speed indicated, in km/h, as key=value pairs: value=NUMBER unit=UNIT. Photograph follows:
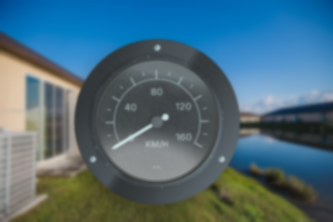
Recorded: value=0 unit=km/h
